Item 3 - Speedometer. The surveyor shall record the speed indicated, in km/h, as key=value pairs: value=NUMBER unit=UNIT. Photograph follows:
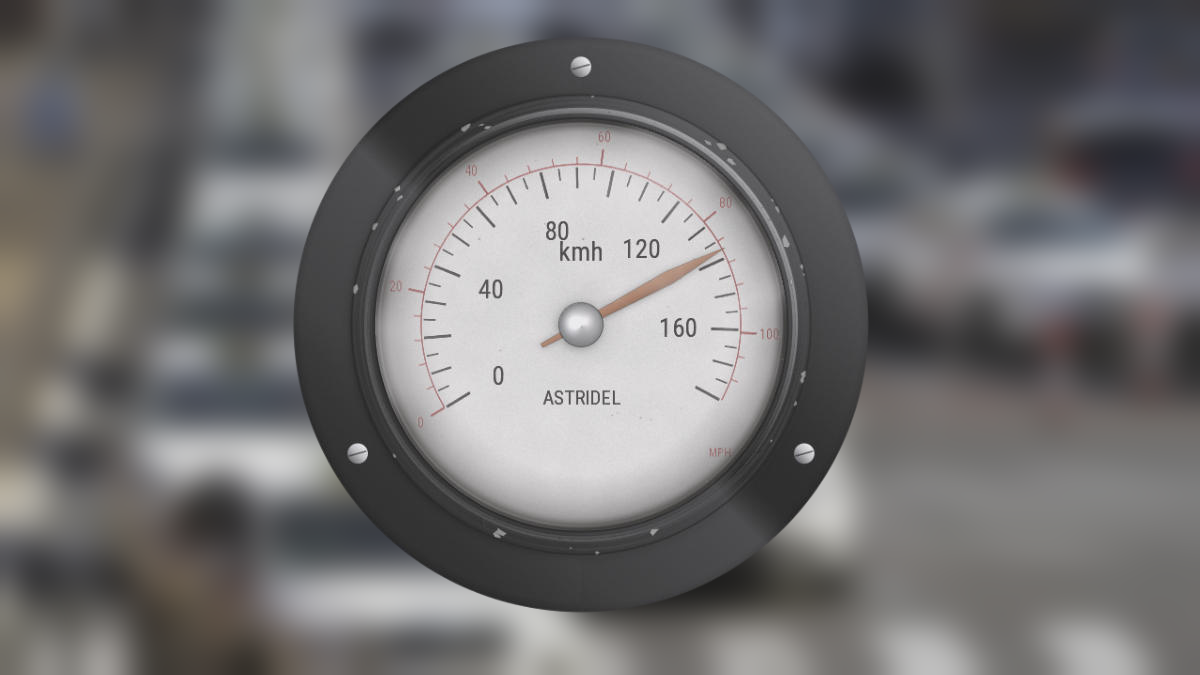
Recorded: value=137.5 unit=km/h
